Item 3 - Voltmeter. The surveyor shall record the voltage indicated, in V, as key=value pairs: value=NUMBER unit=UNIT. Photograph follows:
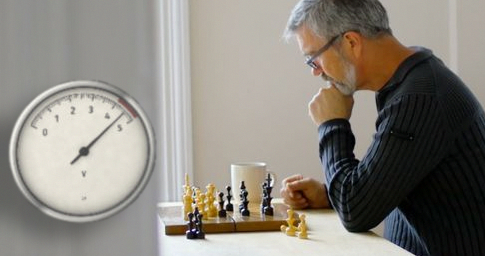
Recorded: value=4.5 unit=V
